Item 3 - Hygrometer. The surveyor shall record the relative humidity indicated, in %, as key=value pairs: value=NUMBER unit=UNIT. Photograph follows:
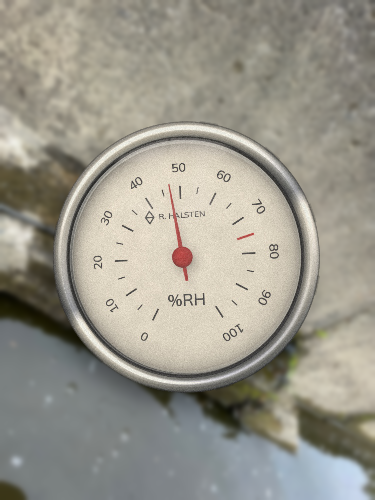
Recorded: value=47.5 unit=%
